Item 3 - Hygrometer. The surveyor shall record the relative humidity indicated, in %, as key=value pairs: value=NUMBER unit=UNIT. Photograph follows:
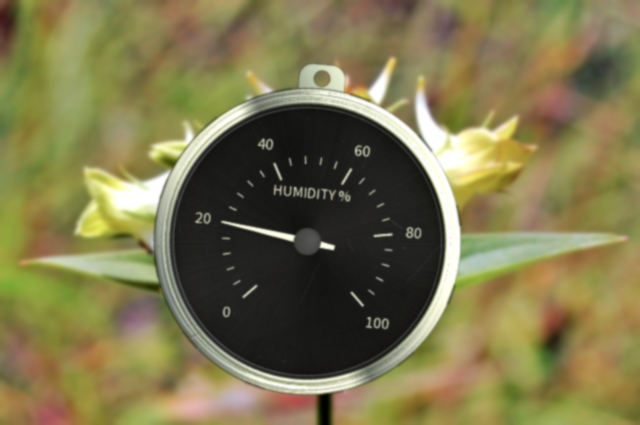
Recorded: value=20 unit=%
